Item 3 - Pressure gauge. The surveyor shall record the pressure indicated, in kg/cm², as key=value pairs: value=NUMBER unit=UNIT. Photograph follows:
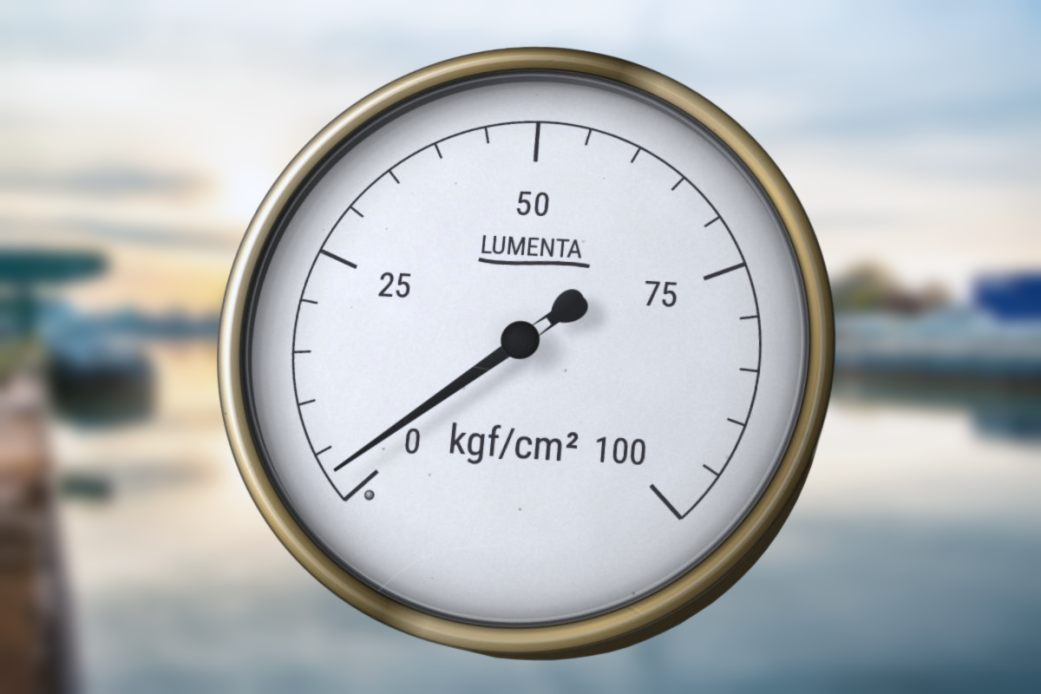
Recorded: value=2.5 unit=kg/cm²
